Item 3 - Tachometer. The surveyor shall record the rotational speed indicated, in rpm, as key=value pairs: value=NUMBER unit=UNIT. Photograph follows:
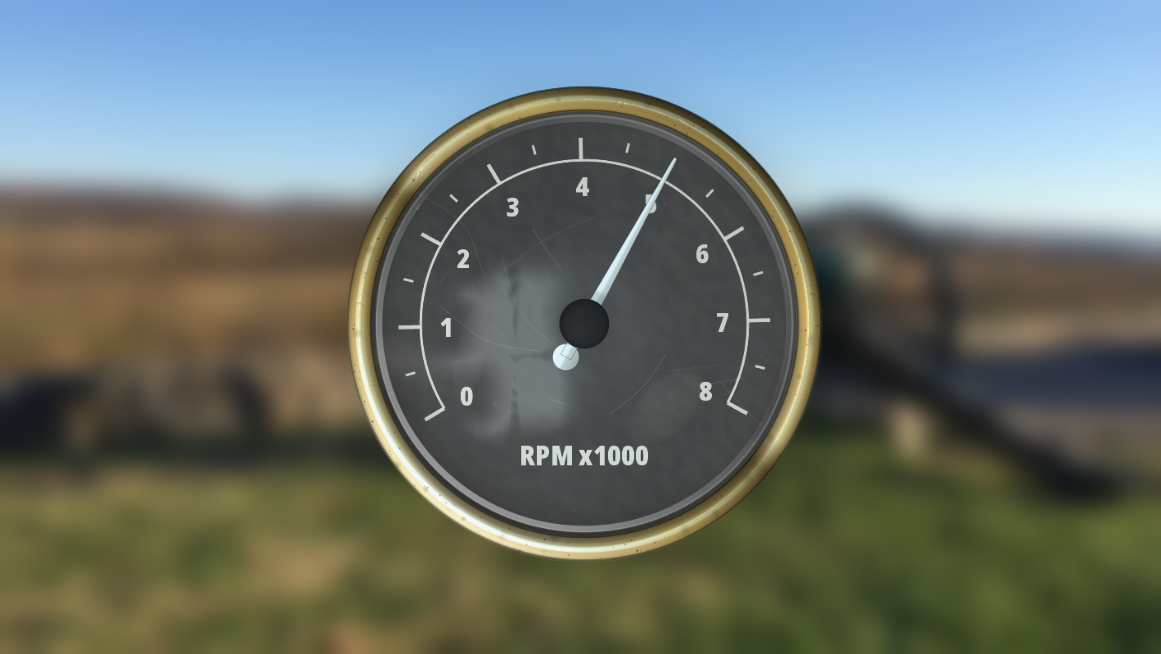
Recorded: value=5000 unit=rpm
